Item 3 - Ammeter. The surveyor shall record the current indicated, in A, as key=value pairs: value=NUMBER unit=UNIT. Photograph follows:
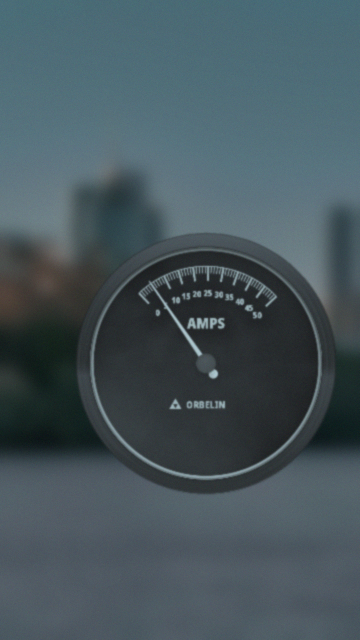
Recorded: value=5 unit=A
